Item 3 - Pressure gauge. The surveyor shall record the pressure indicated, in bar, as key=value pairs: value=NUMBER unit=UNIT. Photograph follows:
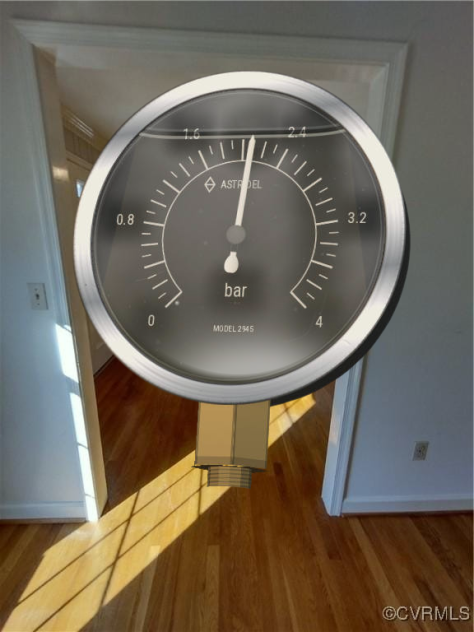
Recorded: value=2.1 unit=bar
